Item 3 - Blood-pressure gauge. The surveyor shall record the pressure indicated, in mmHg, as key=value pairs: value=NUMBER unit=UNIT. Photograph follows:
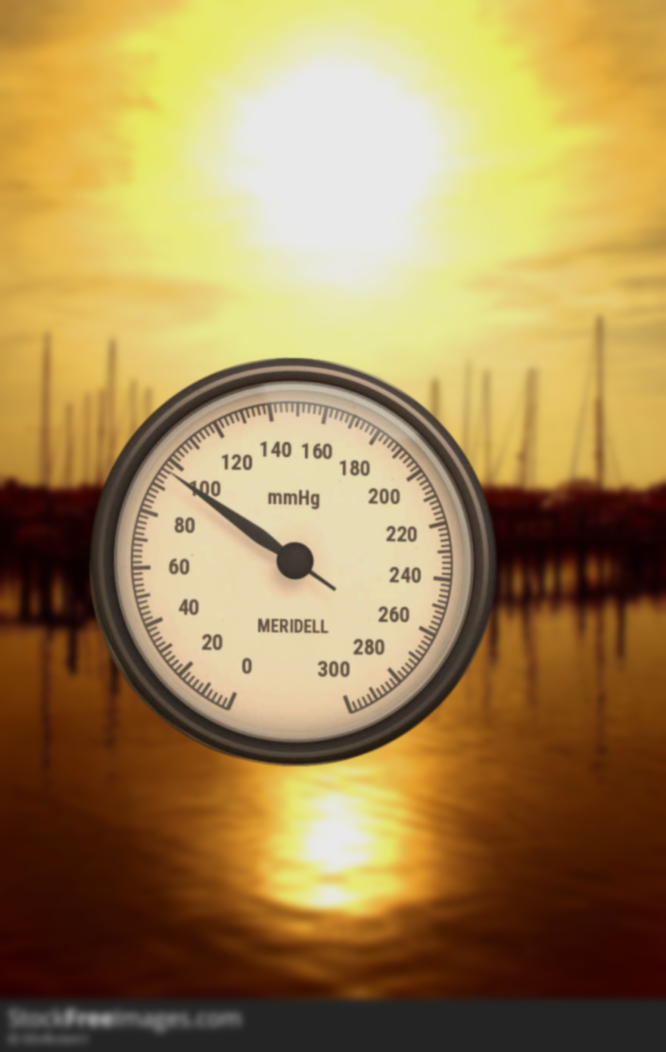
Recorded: value=96 unit=mmHg
